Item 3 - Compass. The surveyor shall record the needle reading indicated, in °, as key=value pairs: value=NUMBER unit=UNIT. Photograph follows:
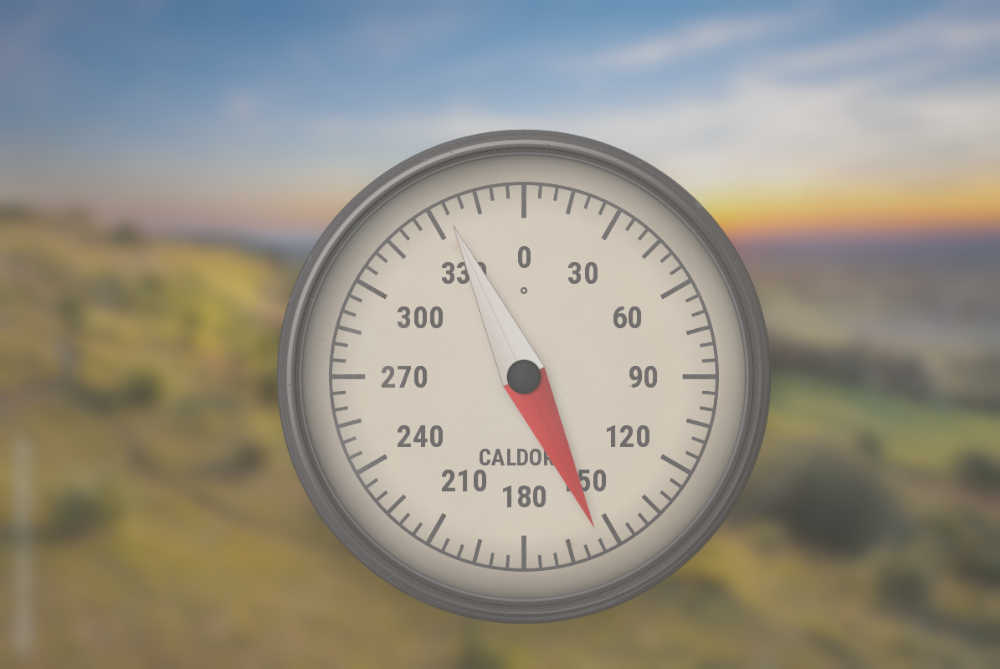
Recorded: value=155 unit=°
